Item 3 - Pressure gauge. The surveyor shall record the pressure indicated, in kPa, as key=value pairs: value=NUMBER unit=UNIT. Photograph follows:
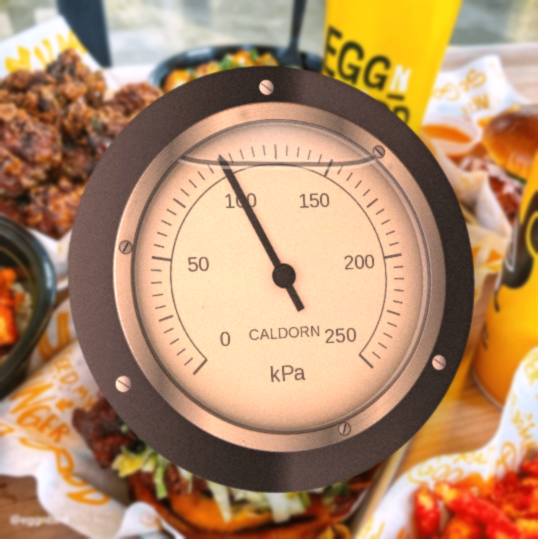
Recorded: value=100 unit=kPa
